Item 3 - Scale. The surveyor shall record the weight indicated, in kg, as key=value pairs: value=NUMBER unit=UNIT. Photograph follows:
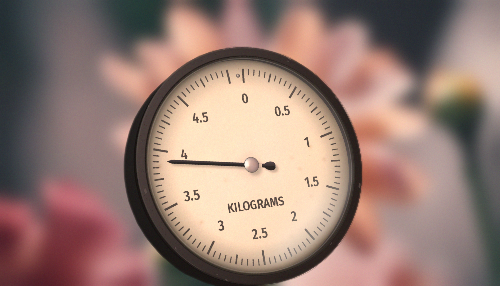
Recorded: value=3.9 unit=kg
